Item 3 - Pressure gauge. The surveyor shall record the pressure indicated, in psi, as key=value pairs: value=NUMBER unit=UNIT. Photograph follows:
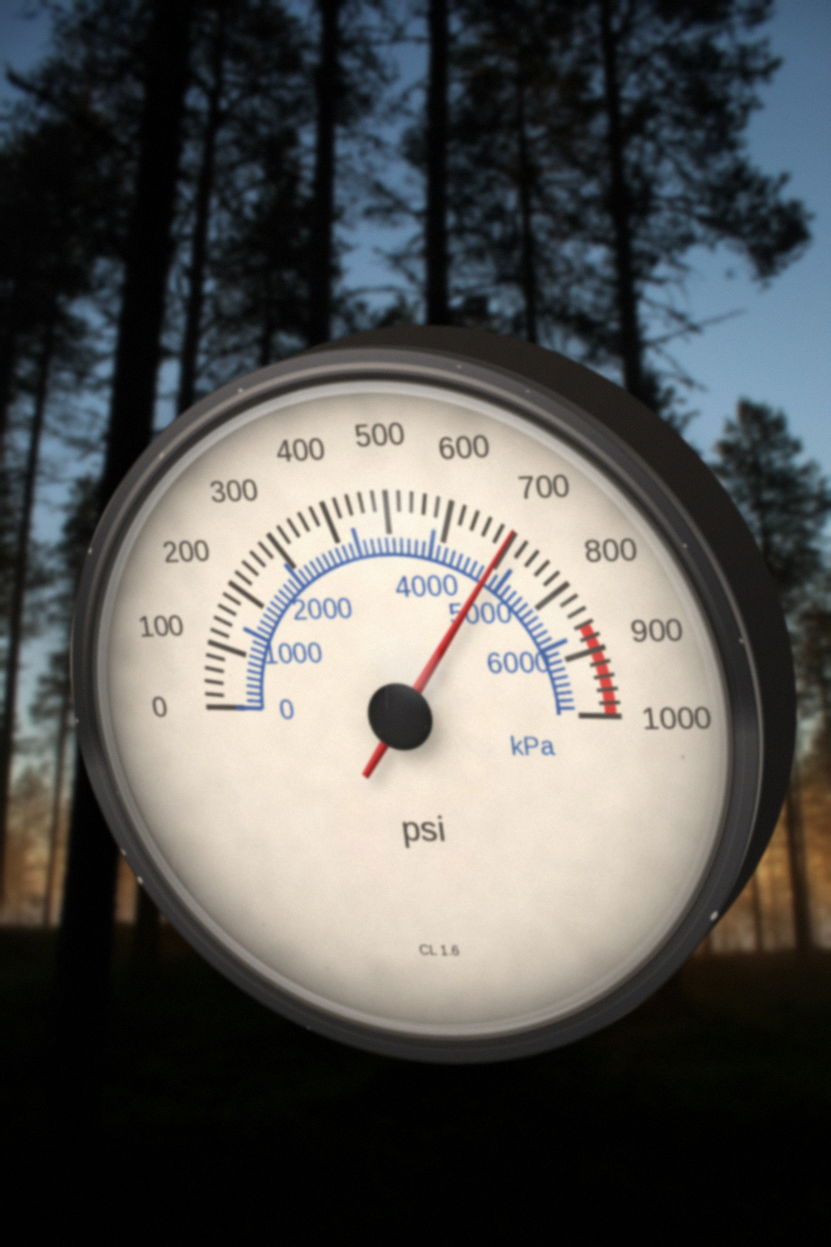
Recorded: value=700 unit=psi
